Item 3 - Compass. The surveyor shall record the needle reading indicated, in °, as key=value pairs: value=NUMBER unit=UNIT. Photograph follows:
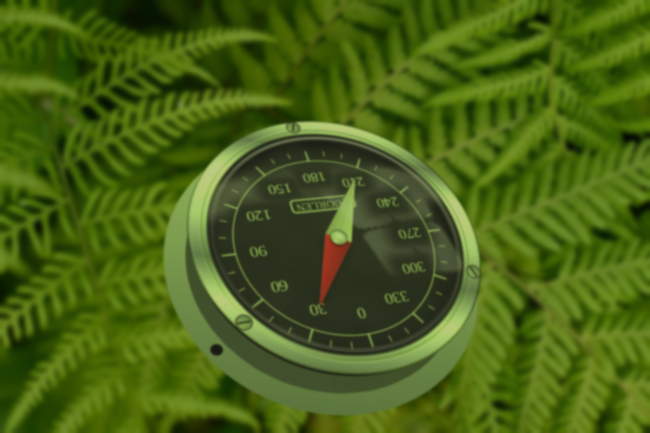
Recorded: value=30 unit=°
